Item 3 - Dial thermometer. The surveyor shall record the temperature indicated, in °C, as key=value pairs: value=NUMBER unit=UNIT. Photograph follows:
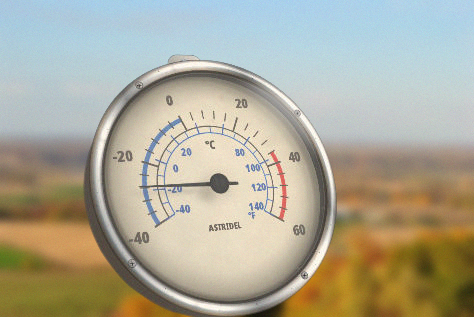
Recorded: value=-28 unit=°C
